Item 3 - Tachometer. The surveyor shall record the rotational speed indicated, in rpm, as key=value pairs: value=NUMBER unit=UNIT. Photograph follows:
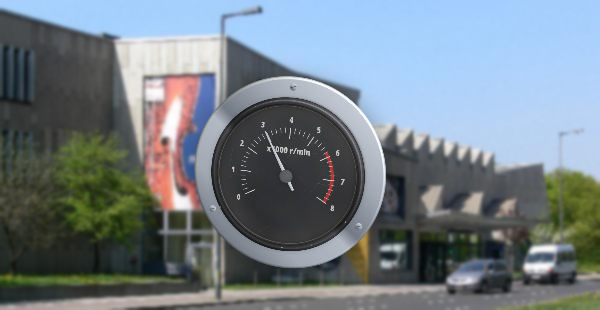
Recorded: value=3000 unit=rpm
